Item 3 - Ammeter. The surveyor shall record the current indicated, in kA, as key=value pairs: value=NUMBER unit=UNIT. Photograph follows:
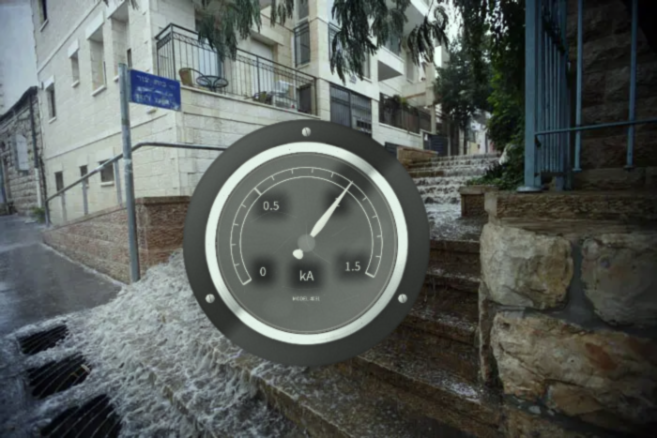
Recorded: value=1 unit=kA
